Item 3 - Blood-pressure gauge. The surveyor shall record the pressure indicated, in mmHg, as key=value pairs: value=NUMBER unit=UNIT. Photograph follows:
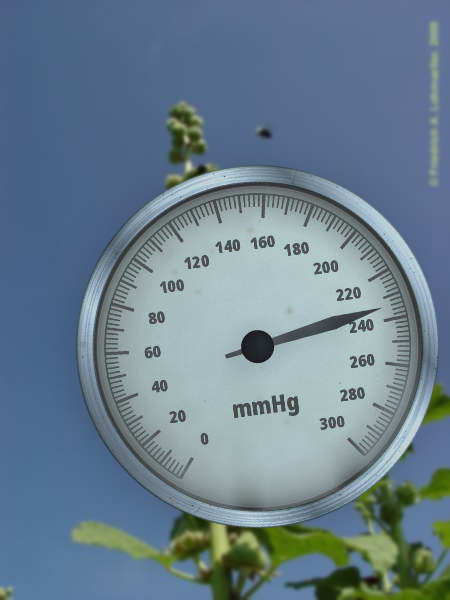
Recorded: value=234 unit=mmHg
